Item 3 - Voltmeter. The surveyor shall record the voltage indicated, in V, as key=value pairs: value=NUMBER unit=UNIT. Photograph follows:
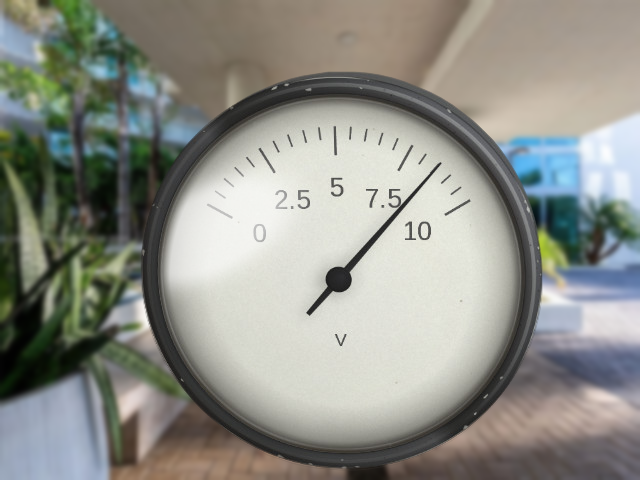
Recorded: value=8.5 unit=V
